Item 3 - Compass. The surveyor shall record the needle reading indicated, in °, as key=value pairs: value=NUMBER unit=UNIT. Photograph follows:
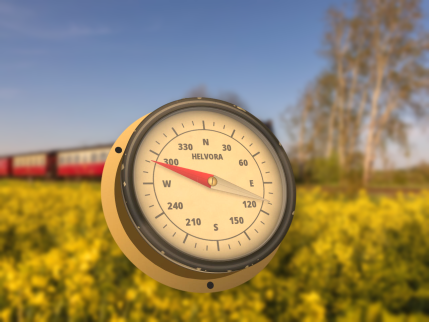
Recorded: value=290 unit=°
